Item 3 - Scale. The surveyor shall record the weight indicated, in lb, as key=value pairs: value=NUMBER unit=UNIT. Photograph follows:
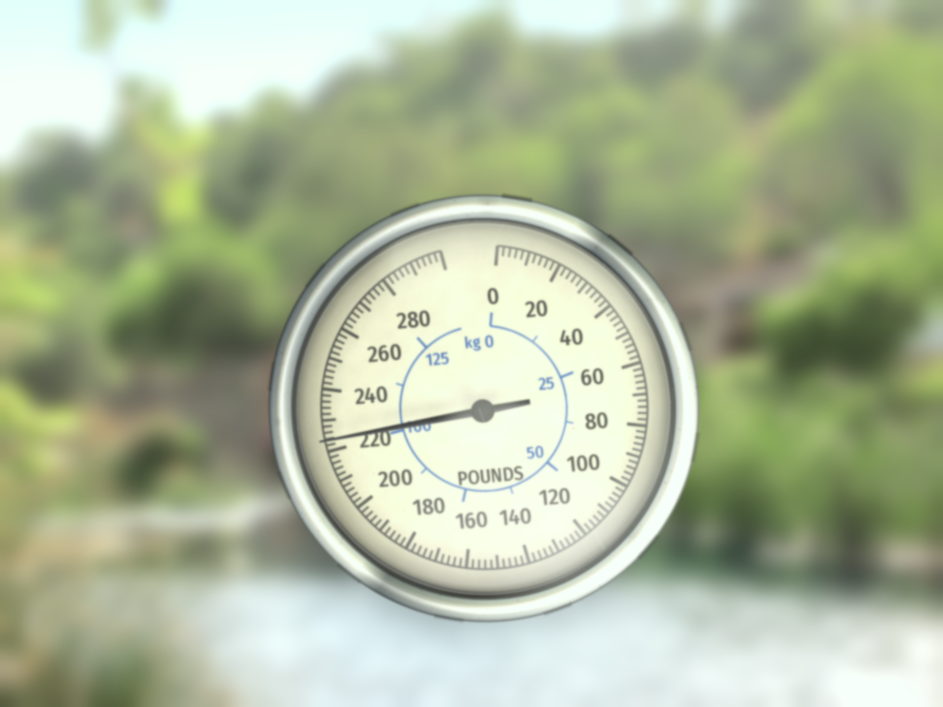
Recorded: value=224 unit=lb
